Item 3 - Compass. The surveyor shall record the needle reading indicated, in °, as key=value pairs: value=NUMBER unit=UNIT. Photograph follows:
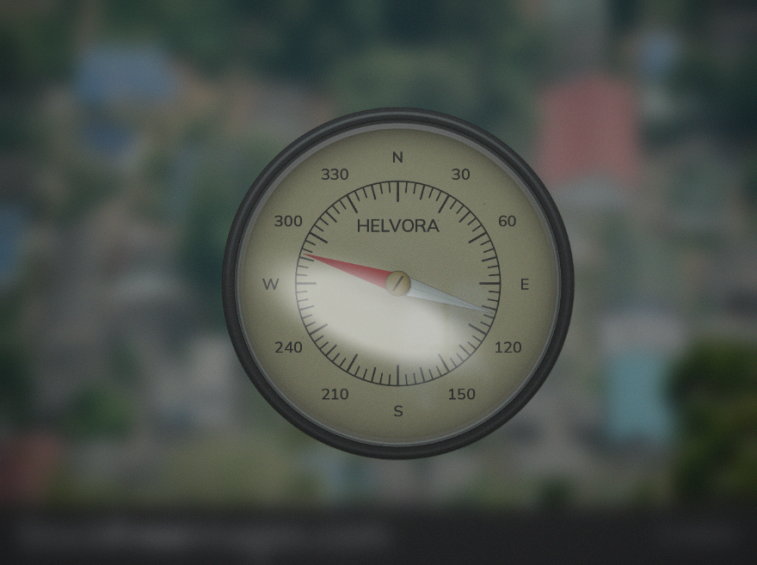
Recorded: value=287.5 unit=°
